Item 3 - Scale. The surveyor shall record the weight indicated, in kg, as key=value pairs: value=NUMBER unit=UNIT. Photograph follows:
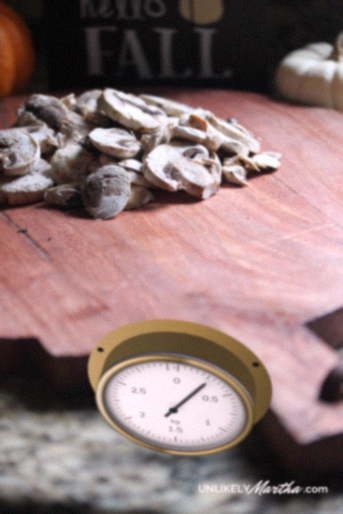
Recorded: value=0.25 unit=kg
